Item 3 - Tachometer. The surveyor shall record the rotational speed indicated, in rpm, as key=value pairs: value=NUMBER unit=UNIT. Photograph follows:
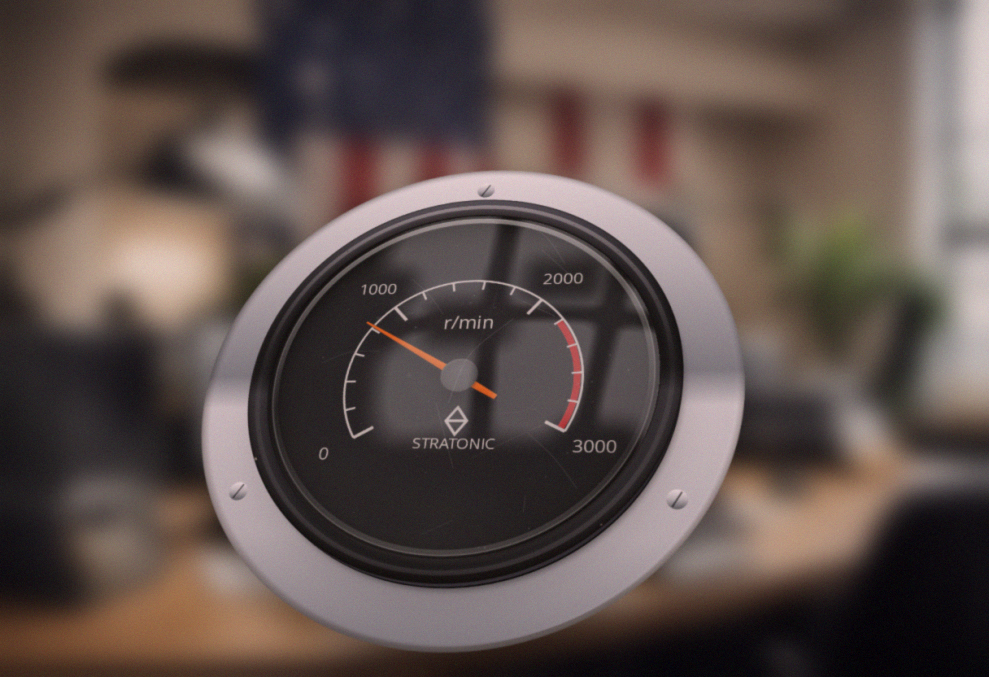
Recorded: value=800 unit=rpm
